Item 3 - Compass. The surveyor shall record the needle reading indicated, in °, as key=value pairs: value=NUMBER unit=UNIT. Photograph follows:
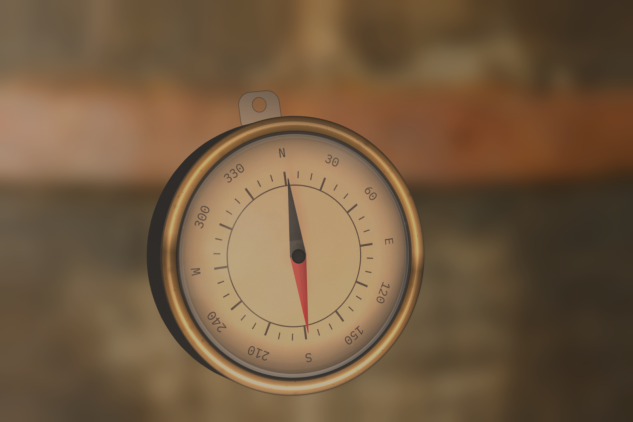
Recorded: value=180 unit=°
